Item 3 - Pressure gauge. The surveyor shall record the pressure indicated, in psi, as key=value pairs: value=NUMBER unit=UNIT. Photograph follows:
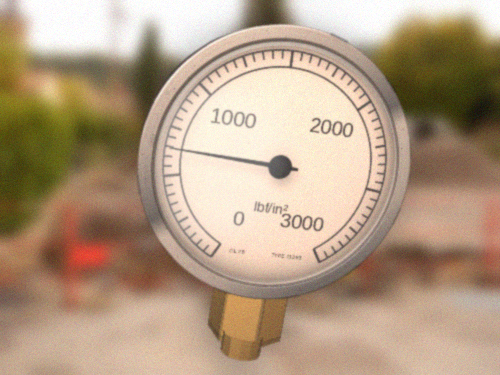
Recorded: value=650 unit=psi
